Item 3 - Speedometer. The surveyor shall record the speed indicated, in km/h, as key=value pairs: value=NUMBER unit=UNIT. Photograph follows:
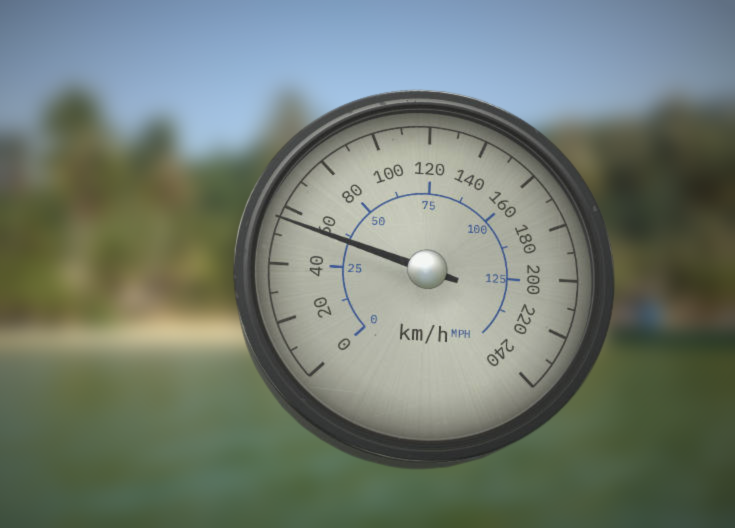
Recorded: value=55 unit=km/h
